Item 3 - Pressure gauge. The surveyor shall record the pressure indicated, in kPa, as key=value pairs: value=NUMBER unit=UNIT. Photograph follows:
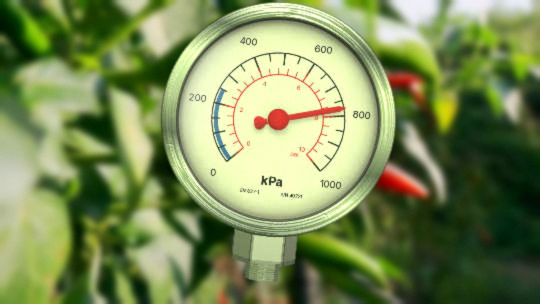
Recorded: value=775 unit=kPa
